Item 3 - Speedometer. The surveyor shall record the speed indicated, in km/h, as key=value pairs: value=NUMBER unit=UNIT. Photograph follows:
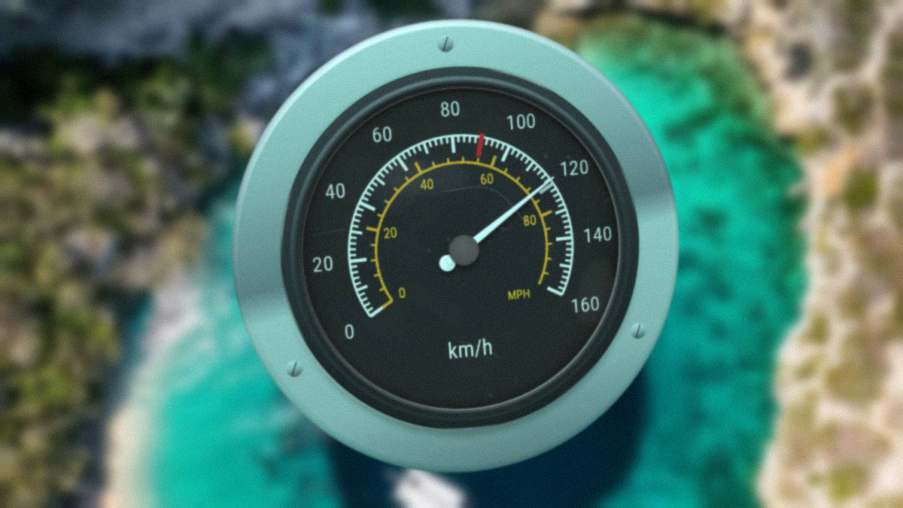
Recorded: value=118 unit=km/h
